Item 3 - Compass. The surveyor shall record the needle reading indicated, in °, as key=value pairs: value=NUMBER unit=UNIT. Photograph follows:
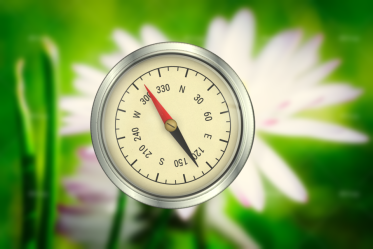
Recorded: value=310 unit=°
